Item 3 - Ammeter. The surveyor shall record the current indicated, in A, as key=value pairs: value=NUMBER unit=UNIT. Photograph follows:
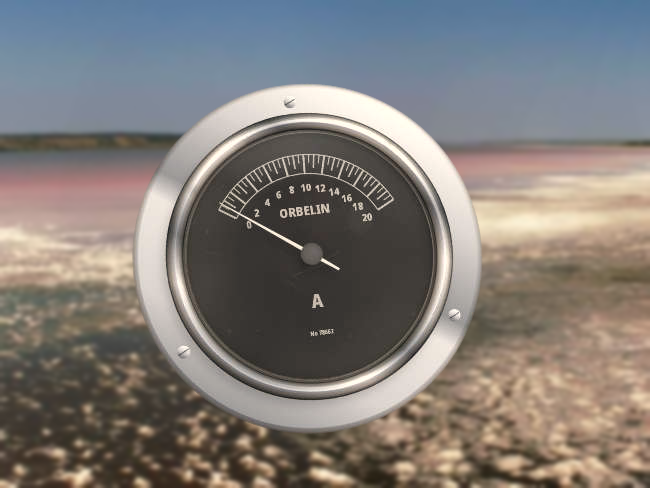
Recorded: value=0.5 unit=A
